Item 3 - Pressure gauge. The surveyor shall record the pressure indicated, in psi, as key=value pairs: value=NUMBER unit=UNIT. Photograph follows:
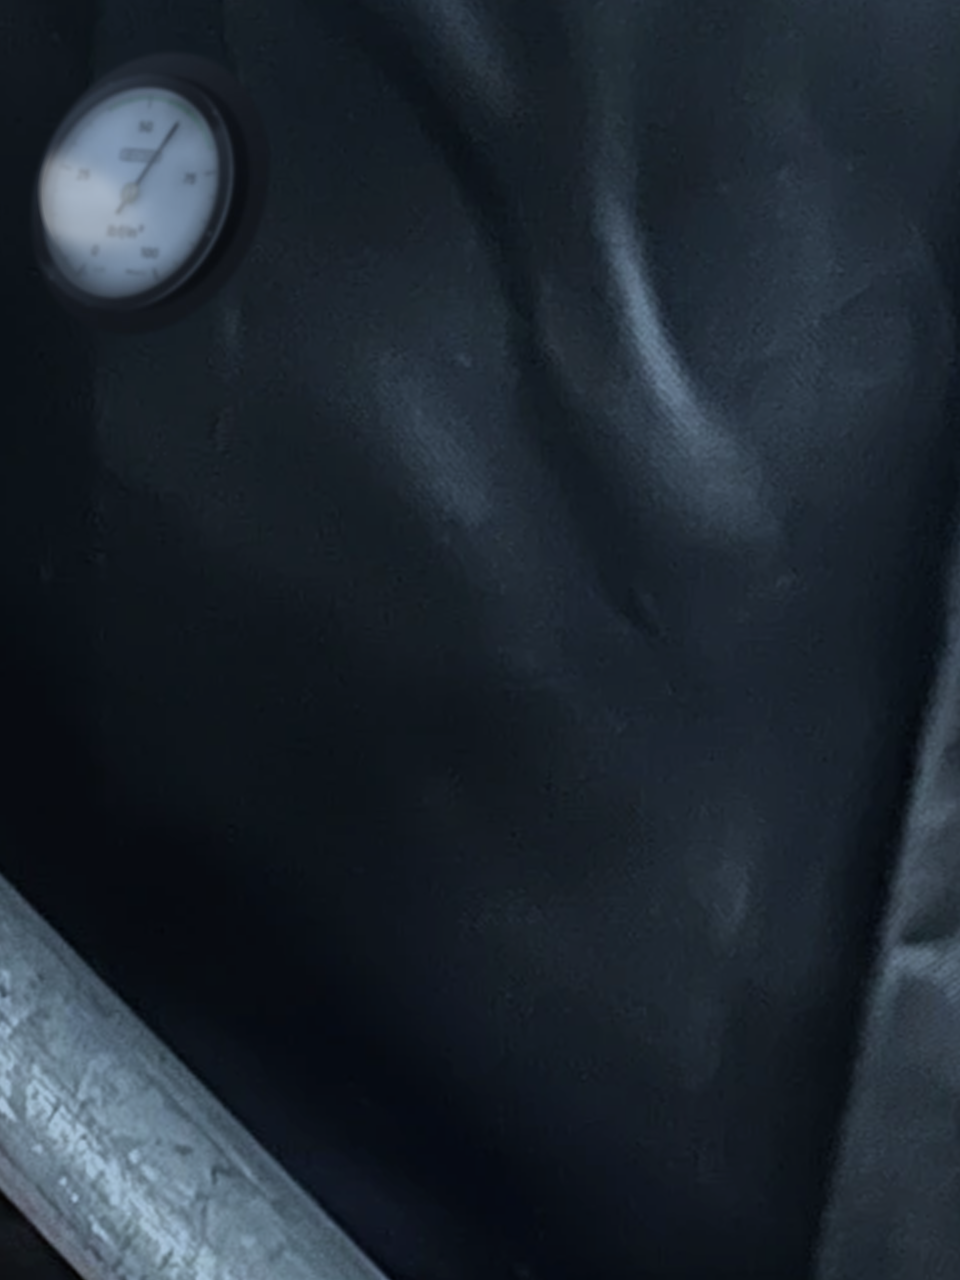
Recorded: value=60 unit=psi
